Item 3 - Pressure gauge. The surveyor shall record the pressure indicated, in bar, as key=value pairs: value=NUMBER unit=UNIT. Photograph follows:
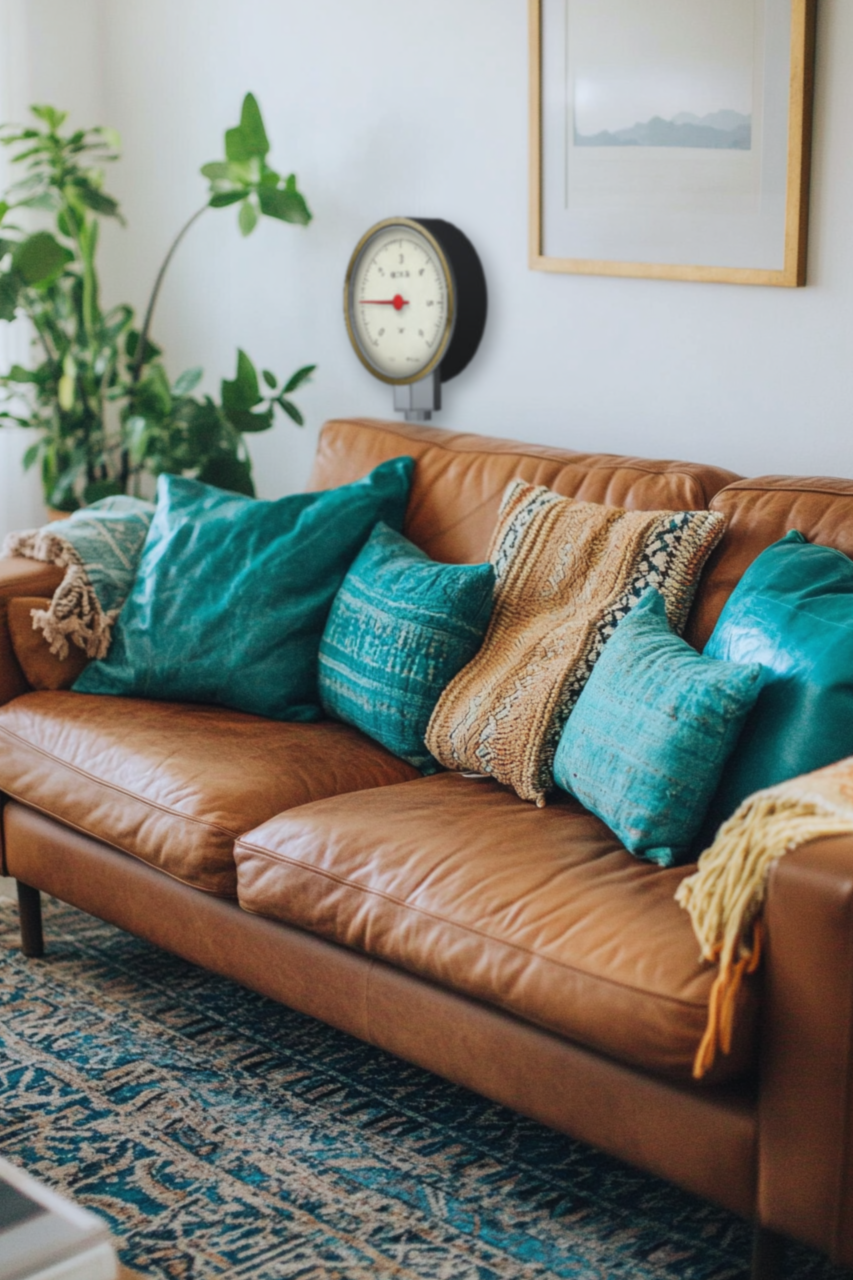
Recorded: value=1 unit=bar
